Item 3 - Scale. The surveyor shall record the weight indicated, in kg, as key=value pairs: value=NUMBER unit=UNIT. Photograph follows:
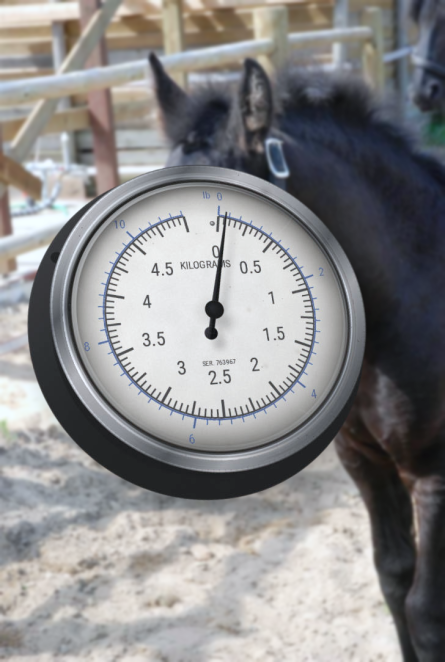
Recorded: value=0.05 unit=kg
